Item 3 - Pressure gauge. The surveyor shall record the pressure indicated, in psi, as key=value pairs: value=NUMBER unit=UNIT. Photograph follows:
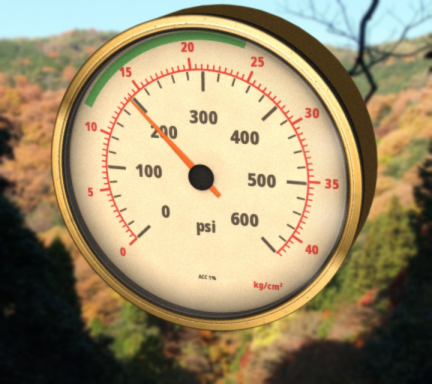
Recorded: value=200 unit=psi
